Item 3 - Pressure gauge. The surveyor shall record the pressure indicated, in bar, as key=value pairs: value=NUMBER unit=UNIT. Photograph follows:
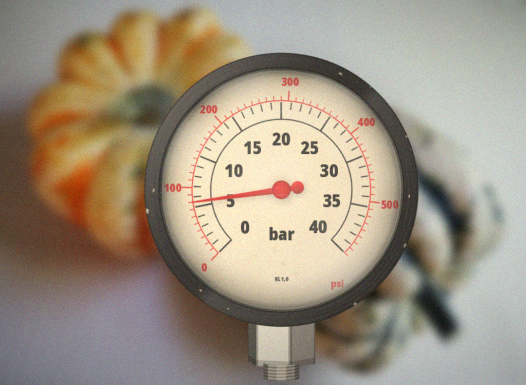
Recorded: value=5.5 unit=bar
